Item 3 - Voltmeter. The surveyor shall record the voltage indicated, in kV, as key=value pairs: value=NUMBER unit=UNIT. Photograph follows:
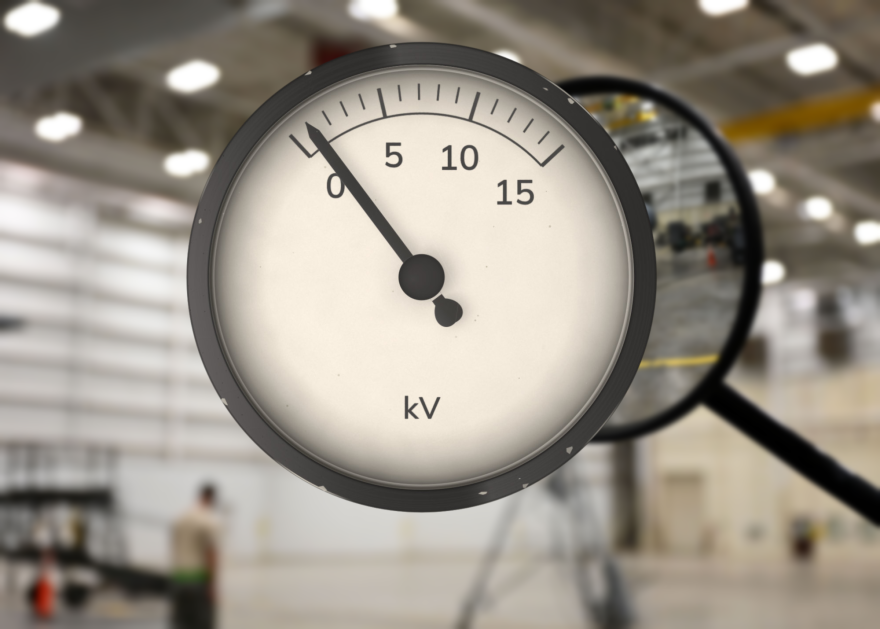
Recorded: value=1 unit=kV
